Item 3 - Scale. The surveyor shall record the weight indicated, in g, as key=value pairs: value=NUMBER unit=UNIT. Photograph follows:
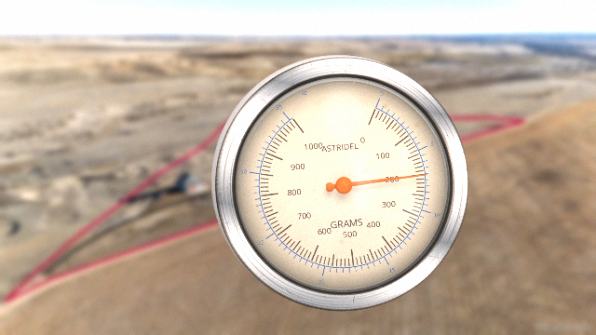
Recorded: value=200 unit=g
